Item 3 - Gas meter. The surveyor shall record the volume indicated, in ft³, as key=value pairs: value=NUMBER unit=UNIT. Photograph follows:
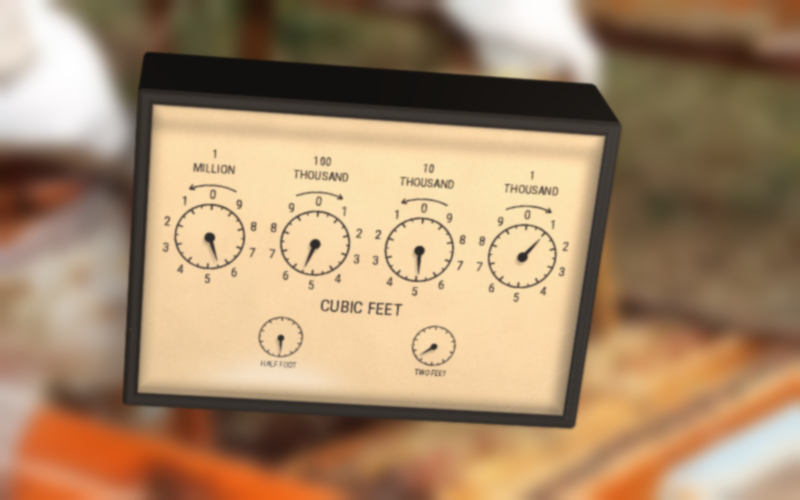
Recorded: value=555100 unit=ft³
